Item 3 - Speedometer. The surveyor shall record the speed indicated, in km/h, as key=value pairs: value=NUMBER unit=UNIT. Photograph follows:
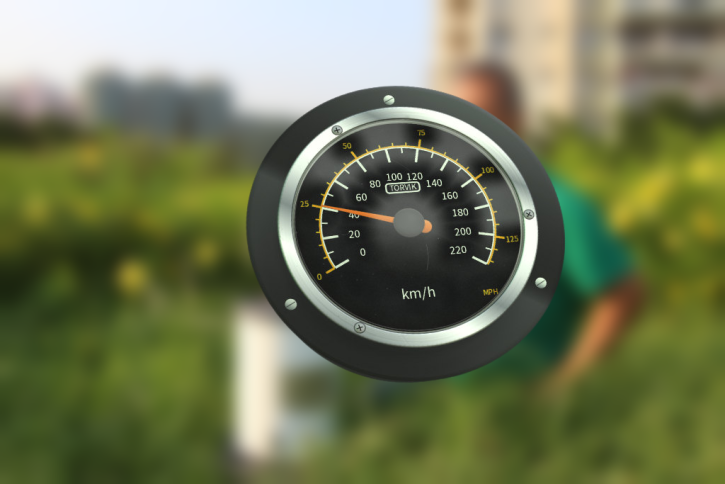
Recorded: value=40 unit=km/h
